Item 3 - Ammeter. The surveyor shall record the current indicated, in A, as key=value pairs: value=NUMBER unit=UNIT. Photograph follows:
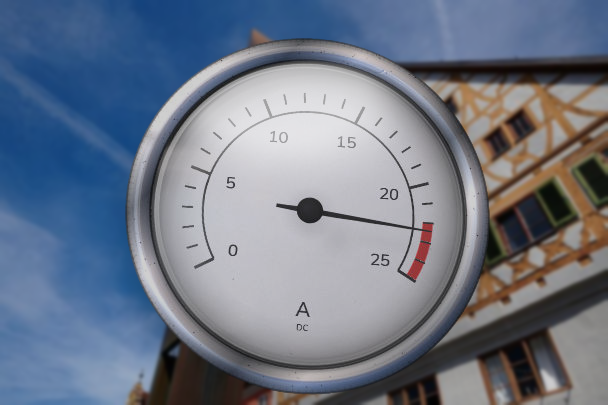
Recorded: value=22.5 unit=A
